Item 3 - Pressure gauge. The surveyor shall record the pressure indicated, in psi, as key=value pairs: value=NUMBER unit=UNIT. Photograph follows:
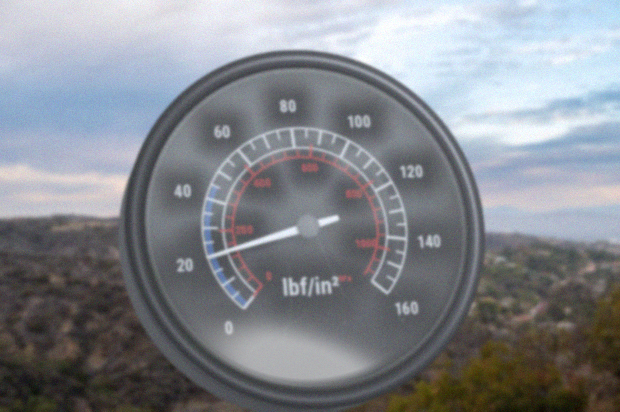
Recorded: value=20 unit=psi
